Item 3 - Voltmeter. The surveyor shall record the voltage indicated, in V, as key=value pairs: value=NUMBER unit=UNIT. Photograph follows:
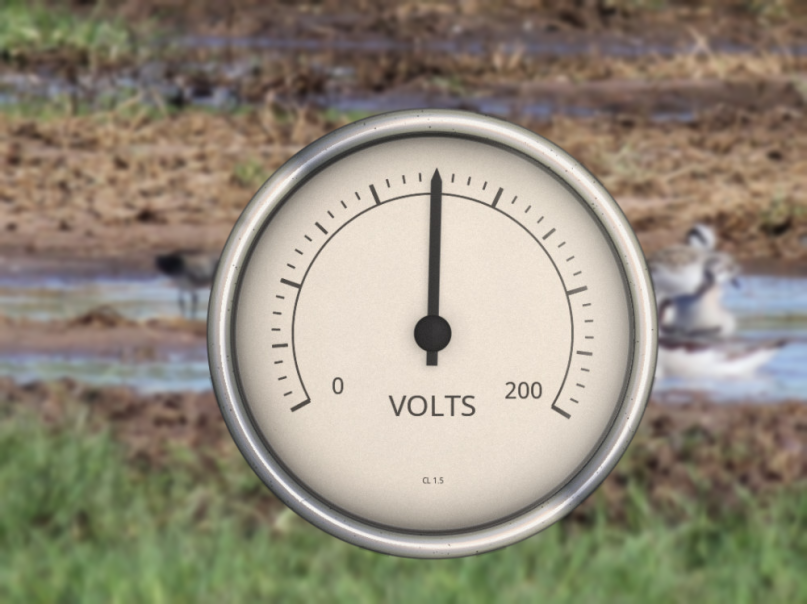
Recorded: value=100 unit=V
